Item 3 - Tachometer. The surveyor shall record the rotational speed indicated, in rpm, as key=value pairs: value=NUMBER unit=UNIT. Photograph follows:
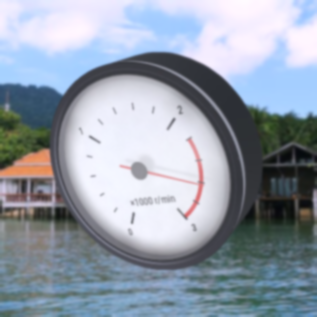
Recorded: value=2600 unit=rpm
